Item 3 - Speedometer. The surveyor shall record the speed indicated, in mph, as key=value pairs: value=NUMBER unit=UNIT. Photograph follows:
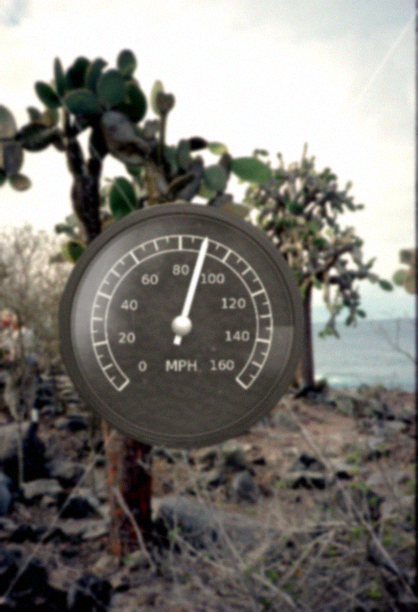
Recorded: value=90 unit=mph
